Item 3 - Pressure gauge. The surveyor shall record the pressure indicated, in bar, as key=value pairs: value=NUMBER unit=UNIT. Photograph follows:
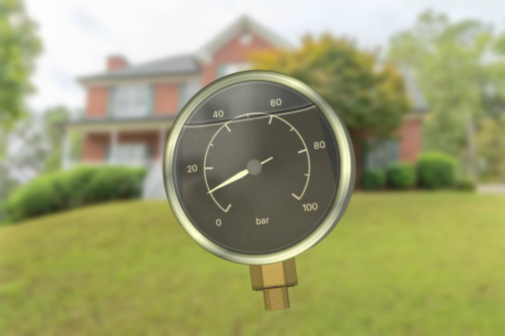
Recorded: value=10 unit=bar
